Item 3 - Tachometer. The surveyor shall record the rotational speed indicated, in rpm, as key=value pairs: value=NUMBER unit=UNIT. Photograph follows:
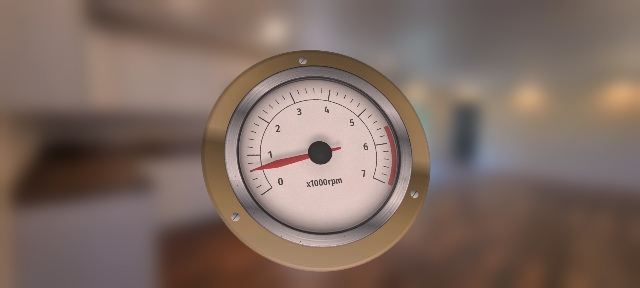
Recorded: value=600 unit=rpm
